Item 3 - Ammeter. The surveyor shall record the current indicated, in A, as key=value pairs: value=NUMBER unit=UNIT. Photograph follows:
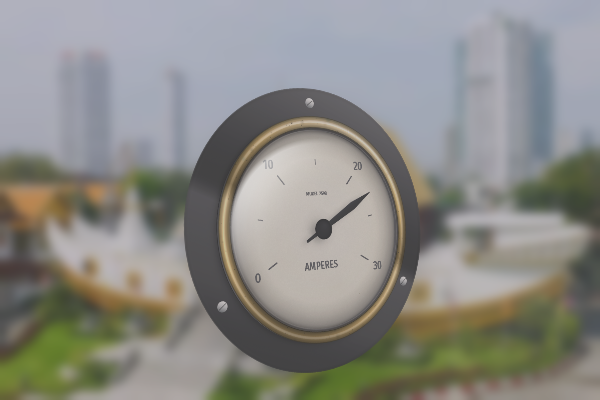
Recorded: value=22.5 unit=A
